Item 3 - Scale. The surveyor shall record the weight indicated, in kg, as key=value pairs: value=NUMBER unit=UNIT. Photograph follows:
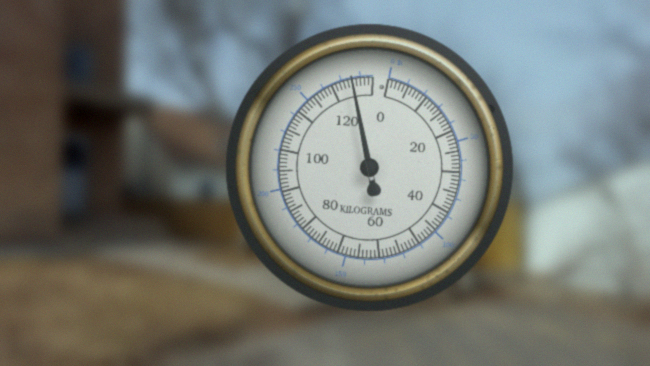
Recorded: value=125 unit=kg
